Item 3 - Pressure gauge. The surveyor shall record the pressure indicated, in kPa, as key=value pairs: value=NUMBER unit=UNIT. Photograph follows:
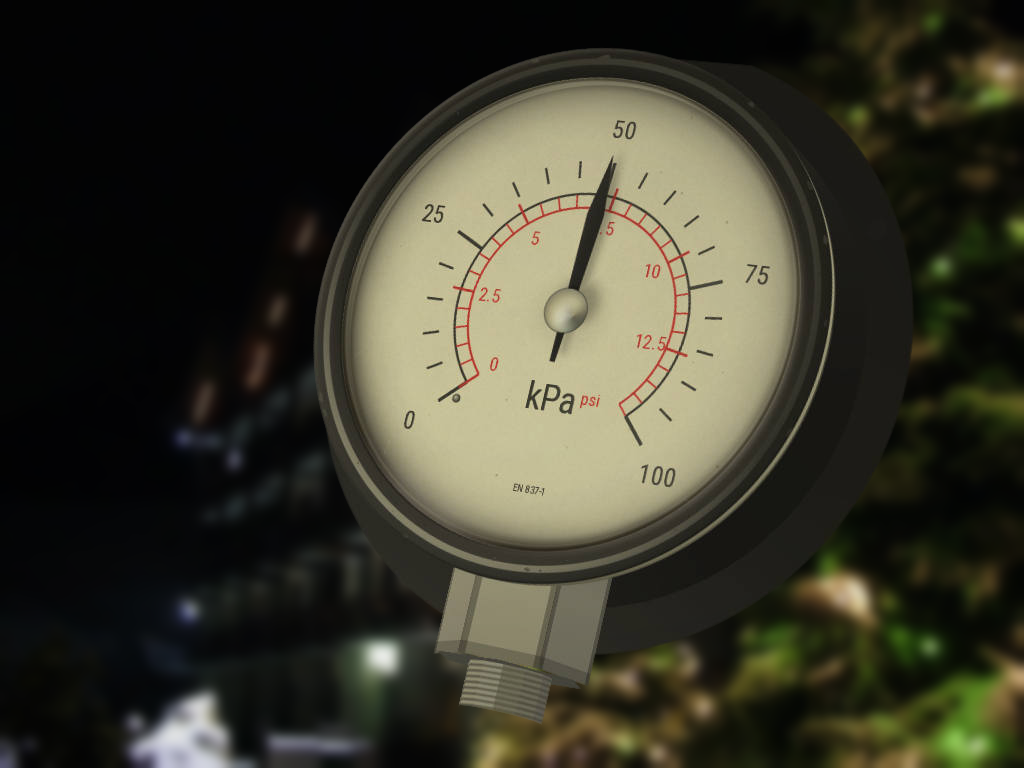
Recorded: value=50 unit=kPa
